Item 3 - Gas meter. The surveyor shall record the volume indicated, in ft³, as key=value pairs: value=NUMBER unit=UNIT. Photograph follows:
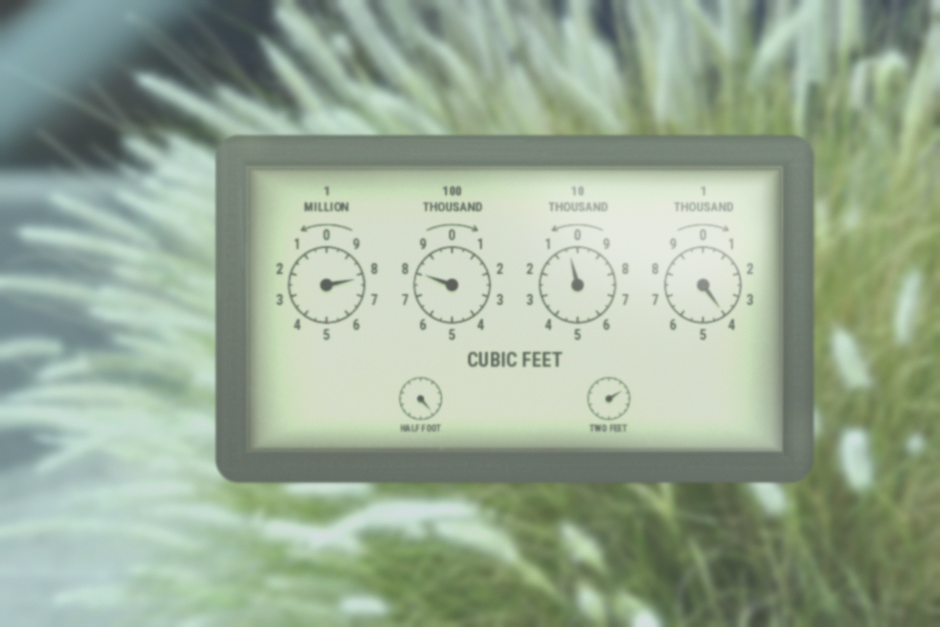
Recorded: value=780400 unit=ft³
